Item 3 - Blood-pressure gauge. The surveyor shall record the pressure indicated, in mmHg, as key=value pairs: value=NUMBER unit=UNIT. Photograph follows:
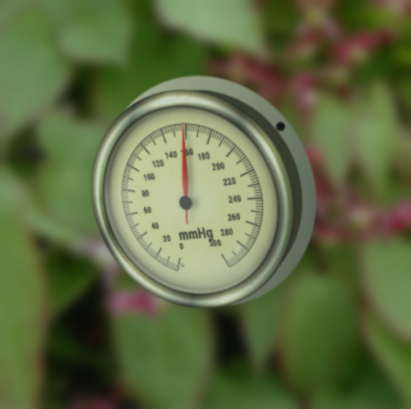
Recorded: value=160 unit=mmHg
